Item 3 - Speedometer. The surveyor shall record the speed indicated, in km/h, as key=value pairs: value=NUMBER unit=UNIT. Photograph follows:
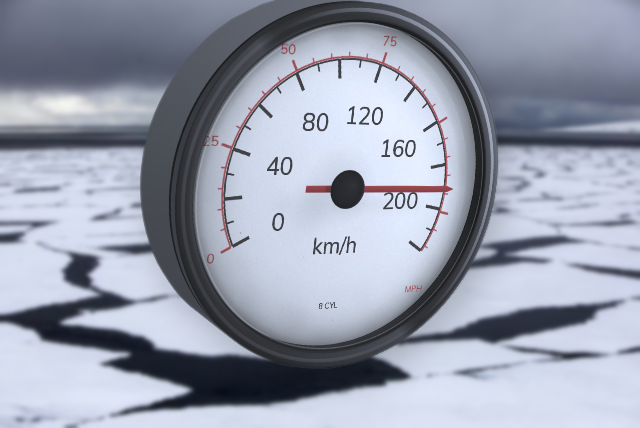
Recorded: value=190 unit=km/h
